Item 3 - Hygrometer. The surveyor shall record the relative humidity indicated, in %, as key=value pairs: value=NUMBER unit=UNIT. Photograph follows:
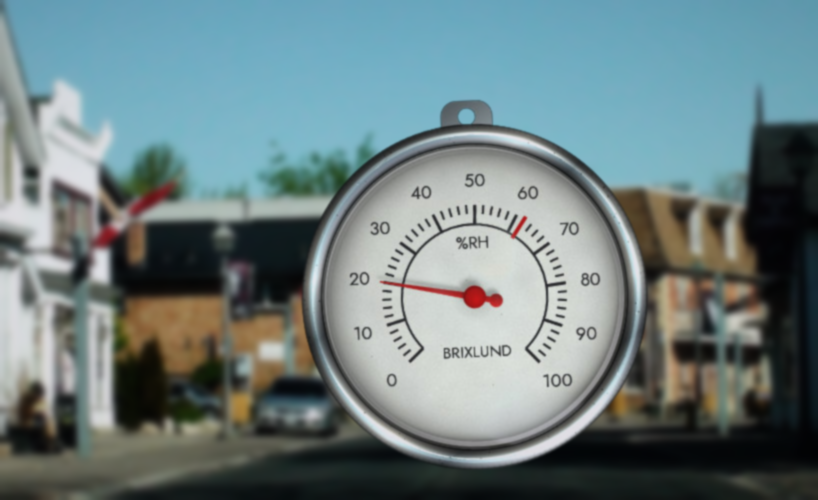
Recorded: value=20 unit=%
